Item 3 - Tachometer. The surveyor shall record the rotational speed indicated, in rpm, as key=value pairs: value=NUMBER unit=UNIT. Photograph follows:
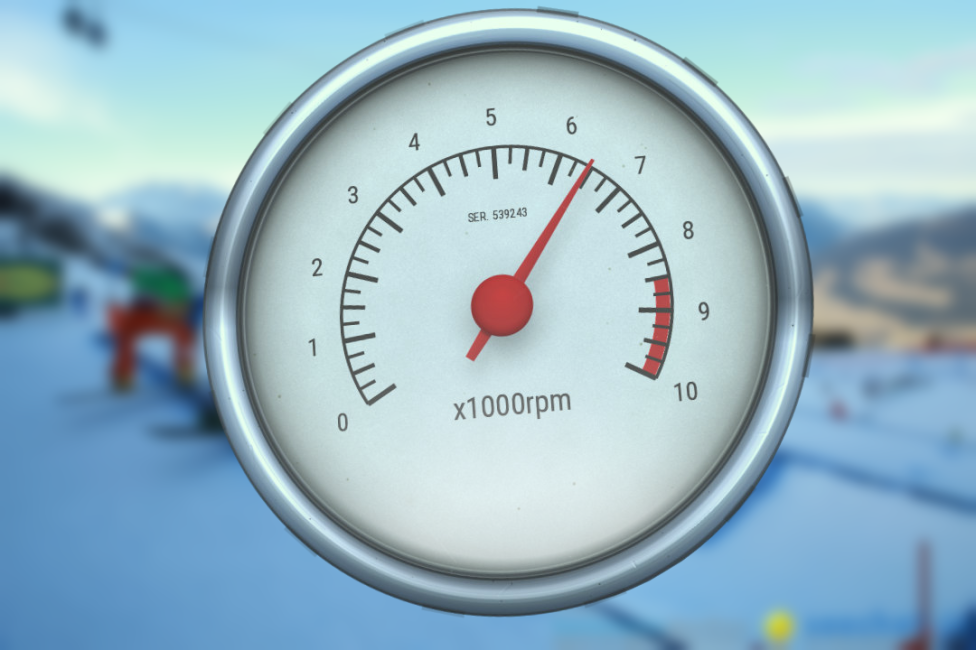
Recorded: value=6500 unit=rpm
